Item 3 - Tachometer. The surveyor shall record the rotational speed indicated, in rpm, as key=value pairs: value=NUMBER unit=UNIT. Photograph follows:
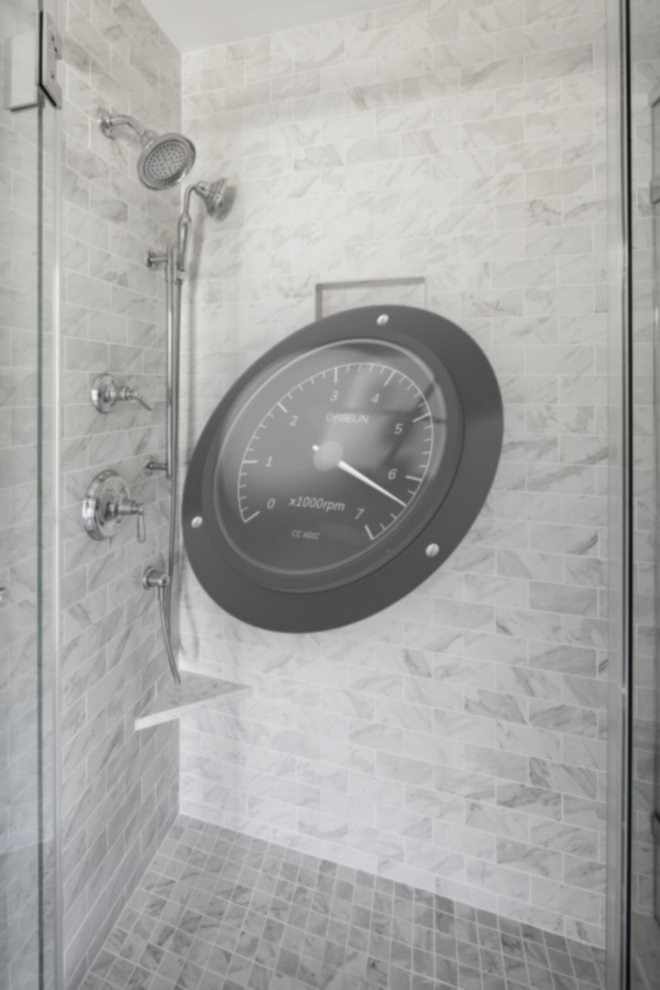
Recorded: value=6400 unit=rpm
